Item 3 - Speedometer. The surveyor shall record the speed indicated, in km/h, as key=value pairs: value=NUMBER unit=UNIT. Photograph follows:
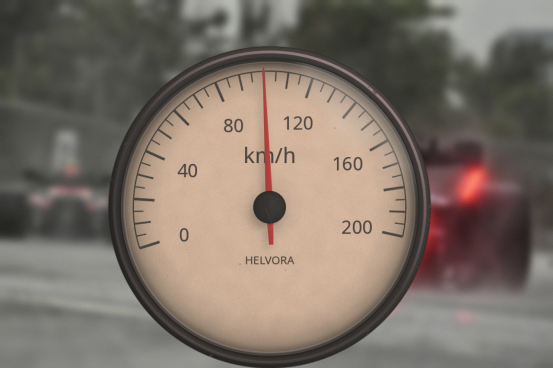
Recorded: value=100 unit=km/h
